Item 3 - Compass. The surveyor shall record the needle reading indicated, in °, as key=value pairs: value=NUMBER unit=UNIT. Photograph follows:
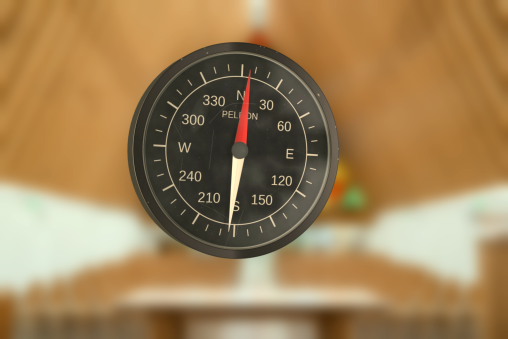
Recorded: value=5 unit=°
